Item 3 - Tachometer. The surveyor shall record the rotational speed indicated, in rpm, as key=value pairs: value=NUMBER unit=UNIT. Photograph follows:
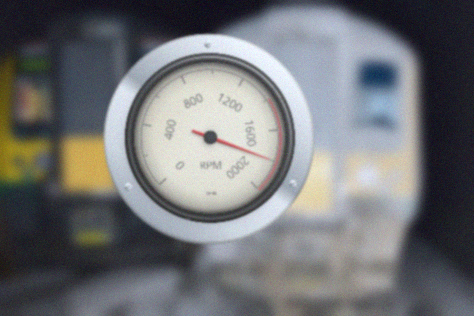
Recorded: value=1800 unit=rpm
